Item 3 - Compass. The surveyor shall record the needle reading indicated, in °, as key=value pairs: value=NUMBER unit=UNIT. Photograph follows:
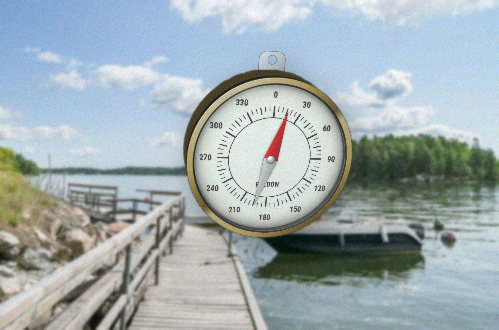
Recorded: value=15 unit=°
